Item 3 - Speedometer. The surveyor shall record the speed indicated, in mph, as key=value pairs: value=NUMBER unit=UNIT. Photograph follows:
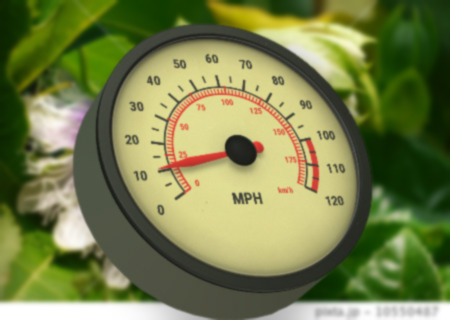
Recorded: value=10 unit=mph
